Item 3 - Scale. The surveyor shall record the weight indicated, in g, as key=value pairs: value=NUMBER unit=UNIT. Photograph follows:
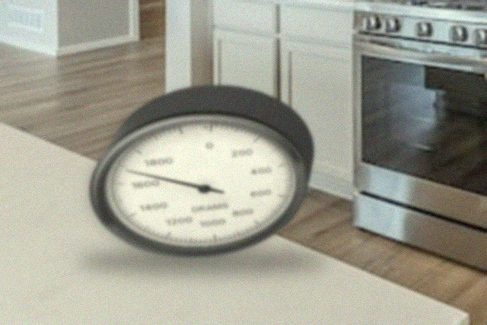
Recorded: value=1700 unit=g
